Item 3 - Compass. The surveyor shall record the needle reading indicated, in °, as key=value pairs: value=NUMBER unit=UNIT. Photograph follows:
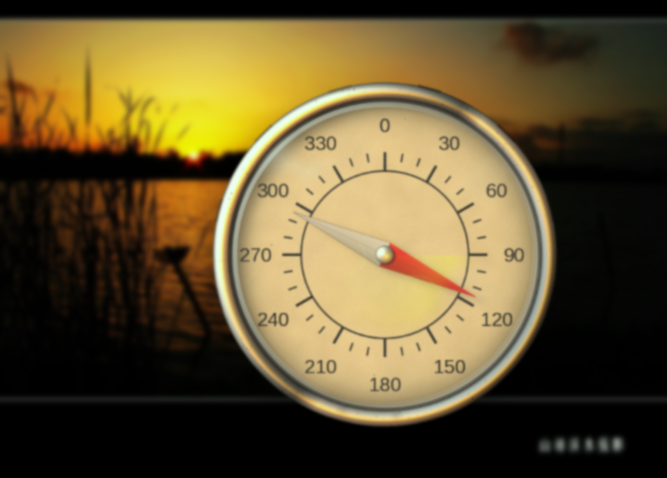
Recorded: value=115 unit=°
